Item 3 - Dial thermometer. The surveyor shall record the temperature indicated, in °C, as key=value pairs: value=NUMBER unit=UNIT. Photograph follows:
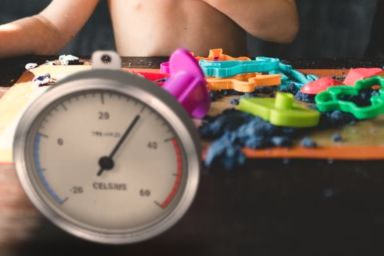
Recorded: value=30 unit=°C
